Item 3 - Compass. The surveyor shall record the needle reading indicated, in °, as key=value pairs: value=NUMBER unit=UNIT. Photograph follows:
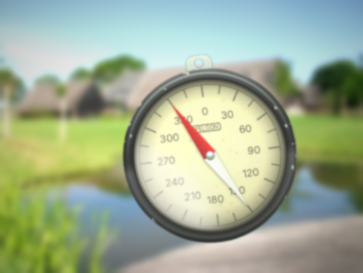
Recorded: value=330 unit=°
